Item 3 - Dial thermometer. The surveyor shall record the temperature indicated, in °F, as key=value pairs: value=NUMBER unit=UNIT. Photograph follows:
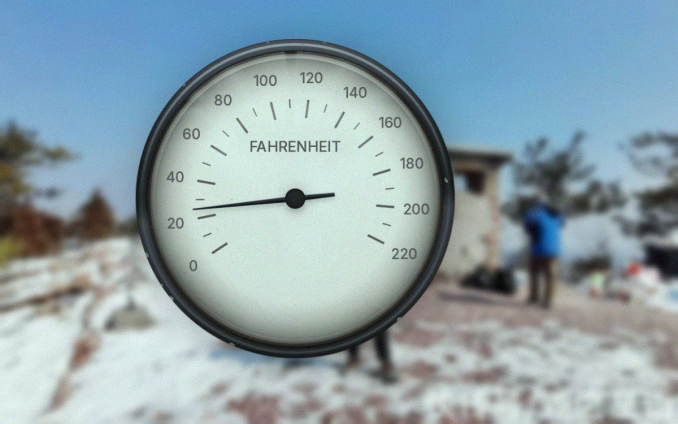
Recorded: value=25 unit=°F
